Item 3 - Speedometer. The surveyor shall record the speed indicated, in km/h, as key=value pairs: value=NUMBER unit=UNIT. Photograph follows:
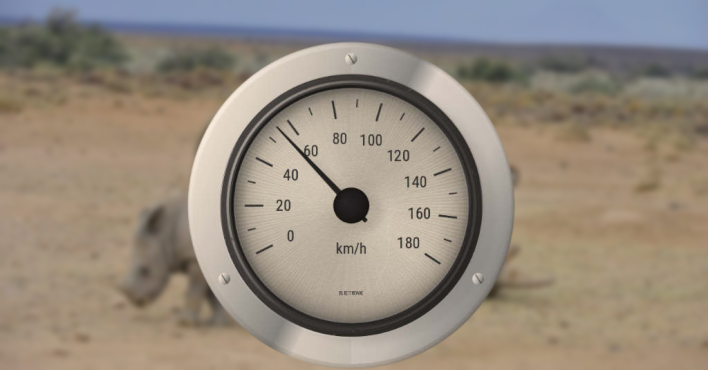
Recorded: value=55 unit=km/h
